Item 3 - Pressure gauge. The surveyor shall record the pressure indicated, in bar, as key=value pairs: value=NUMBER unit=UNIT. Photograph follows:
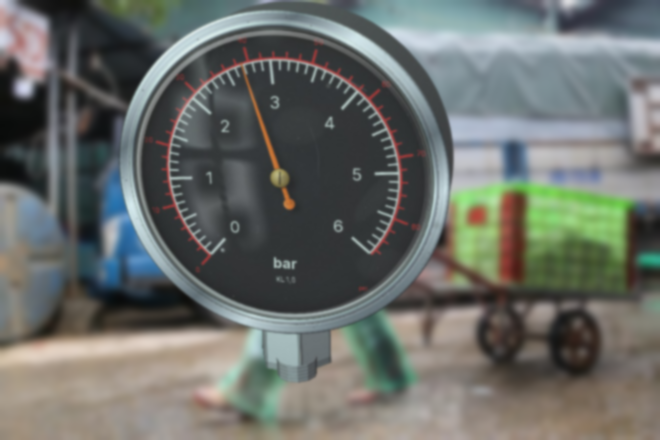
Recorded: value=2.7 unit=bar
